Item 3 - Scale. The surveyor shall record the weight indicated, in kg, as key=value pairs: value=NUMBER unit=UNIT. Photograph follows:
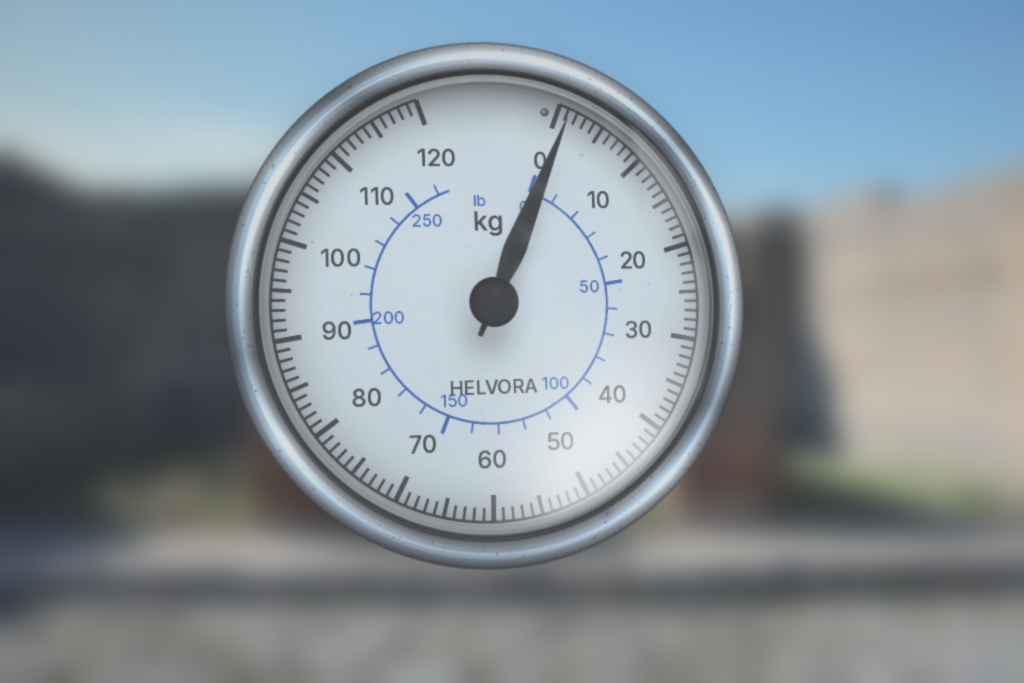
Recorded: value=1 unit=kg
